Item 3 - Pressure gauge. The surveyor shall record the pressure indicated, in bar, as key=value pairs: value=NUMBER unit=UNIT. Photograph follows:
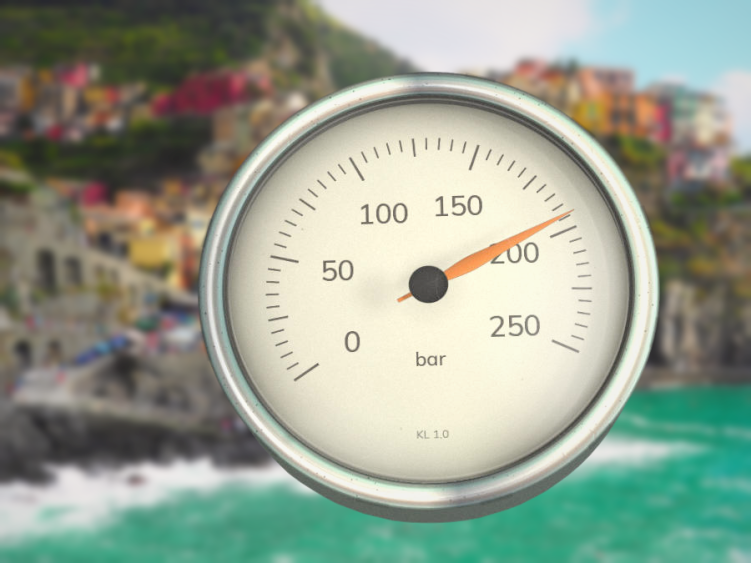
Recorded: value=195 unit=bar
